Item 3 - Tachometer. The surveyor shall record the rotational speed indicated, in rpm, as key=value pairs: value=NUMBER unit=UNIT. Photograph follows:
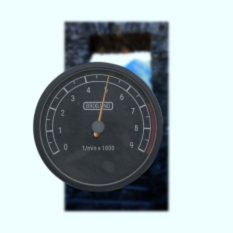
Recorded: value=5000 unit=rpm
